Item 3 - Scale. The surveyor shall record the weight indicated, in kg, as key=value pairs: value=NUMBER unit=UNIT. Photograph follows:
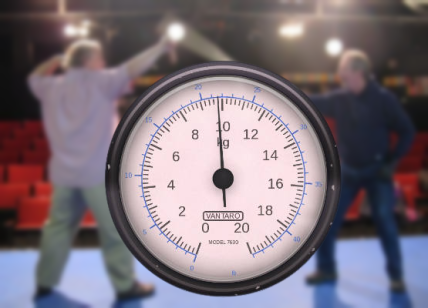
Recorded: value=9.8 unit=kg
